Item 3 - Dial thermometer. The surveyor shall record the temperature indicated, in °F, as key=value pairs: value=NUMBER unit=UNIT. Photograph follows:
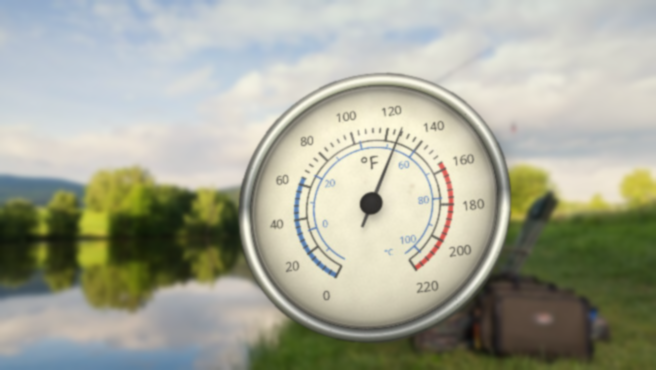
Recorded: value=128 unit=°F
